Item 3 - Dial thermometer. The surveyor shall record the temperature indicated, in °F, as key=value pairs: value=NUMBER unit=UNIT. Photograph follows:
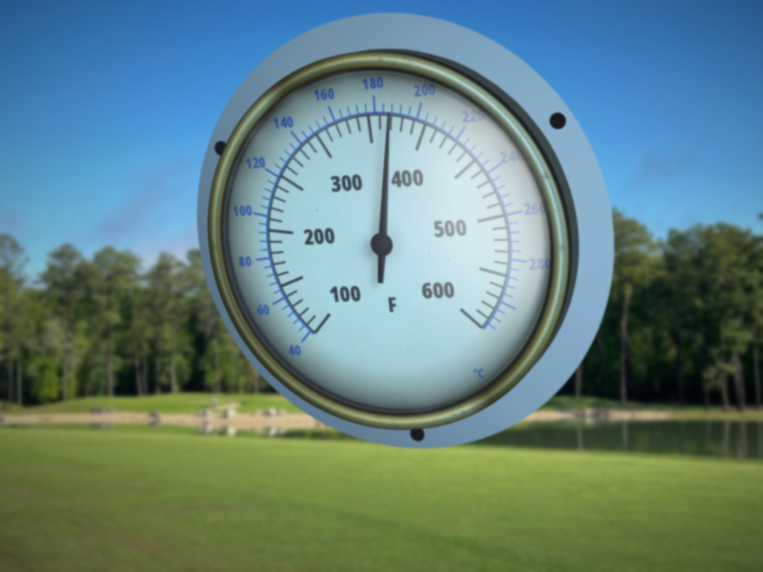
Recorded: value=370 unit=°F
